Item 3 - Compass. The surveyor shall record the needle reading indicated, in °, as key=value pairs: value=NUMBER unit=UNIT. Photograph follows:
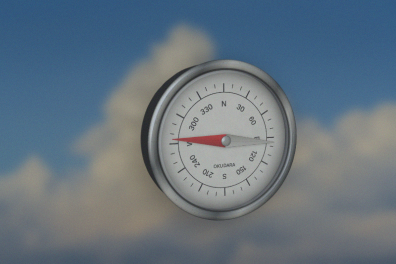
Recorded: value=275 unit=°
